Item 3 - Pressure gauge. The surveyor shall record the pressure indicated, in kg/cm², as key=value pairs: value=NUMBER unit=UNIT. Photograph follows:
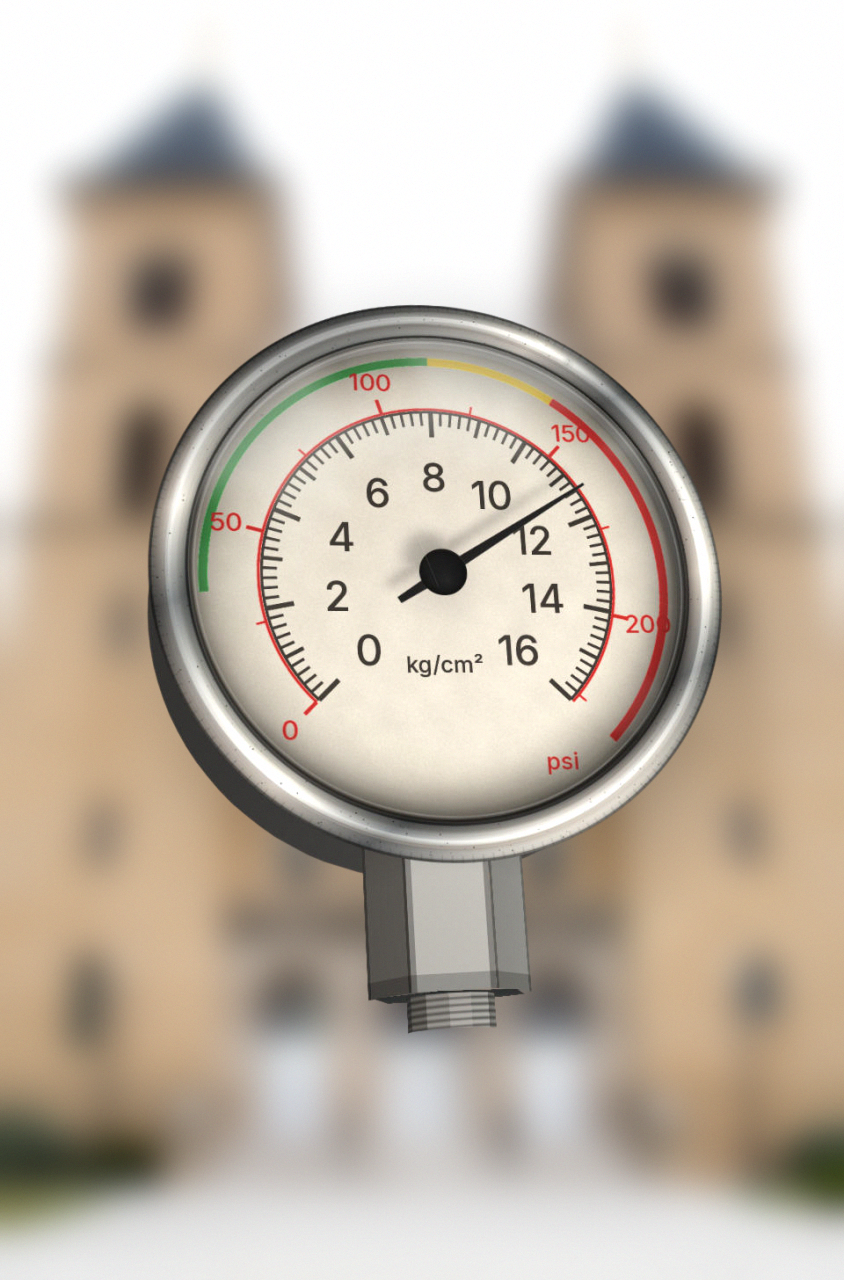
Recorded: value=11.4 unit=kg/cm²
